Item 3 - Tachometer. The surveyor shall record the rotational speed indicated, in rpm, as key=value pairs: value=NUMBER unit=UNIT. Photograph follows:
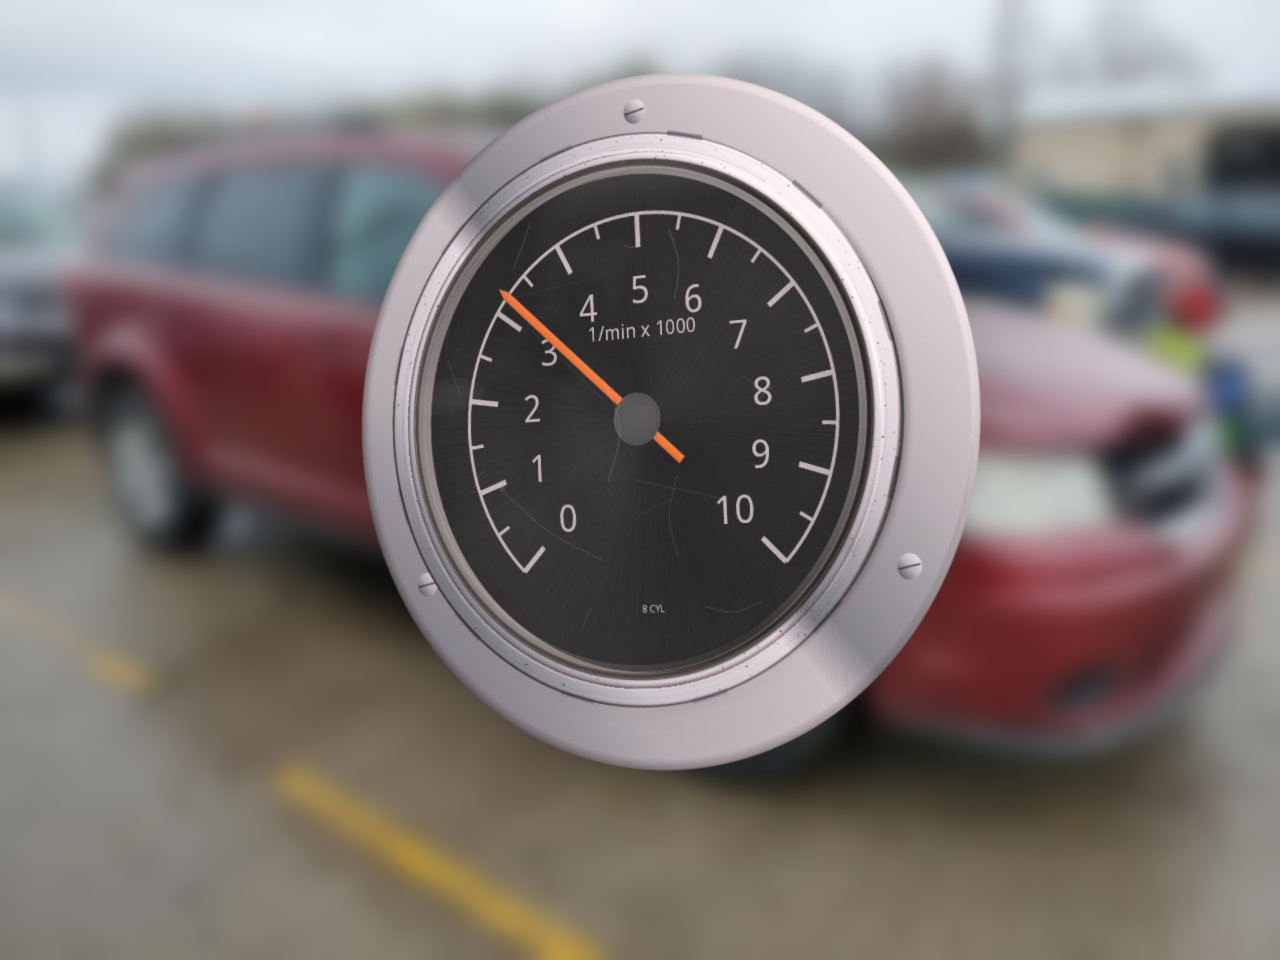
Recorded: value=3250 unit=rpm
